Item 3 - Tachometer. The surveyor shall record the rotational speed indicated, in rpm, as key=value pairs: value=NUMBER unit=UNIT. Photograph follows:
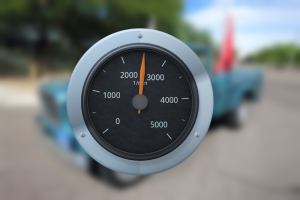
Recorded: value=2500 unit=rpm
